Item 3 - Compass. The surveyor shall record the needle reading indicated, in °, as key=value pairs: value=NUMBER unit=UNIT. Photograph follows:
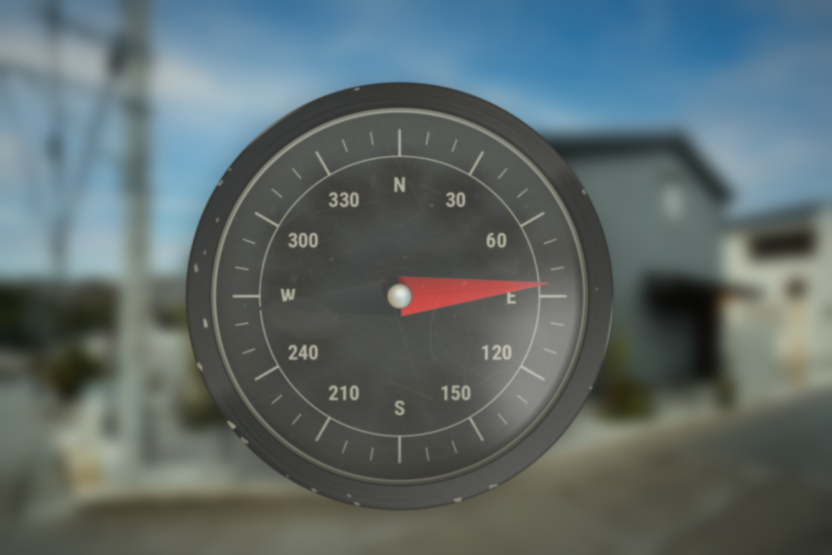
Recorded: value=85 unit=°
